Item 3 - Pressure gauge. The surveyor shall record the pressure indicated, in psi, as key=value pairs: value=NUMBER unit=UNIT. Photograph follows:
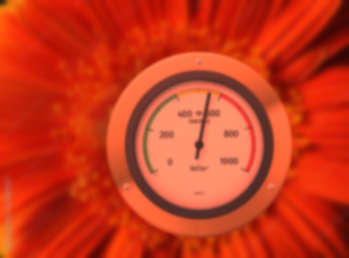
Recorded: value=550 unit=psi
